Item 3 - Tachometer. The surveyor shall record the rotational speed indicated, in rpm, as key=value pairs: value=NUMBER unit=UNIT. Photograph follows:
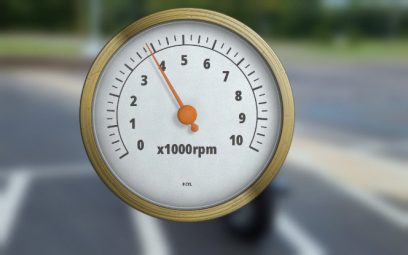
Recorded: value=3875 unit=rpm
